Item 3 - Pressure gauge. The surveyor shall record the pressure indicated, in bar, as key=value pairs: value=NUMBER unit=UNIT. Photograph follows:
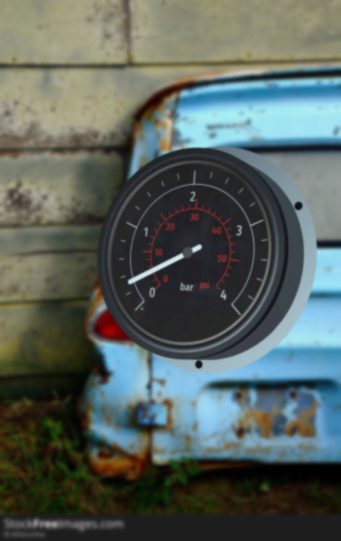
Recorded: value=0.3 unit=bar
